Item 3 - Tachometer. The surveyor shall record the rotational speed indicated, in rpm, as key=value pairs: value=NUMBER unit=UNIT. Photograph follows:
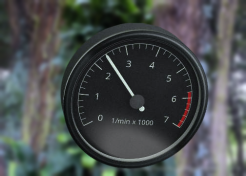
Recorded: value=2400 unit=rpm
